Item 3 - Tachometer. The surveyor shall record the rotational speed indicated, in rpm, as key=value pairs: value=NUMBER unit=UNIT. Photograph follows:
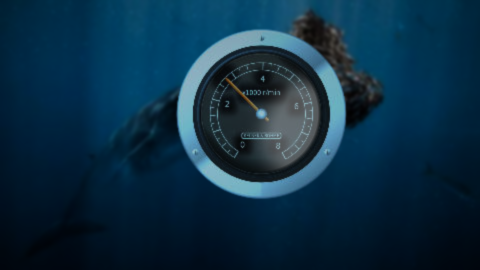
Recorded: value=2750 unit=rpm
